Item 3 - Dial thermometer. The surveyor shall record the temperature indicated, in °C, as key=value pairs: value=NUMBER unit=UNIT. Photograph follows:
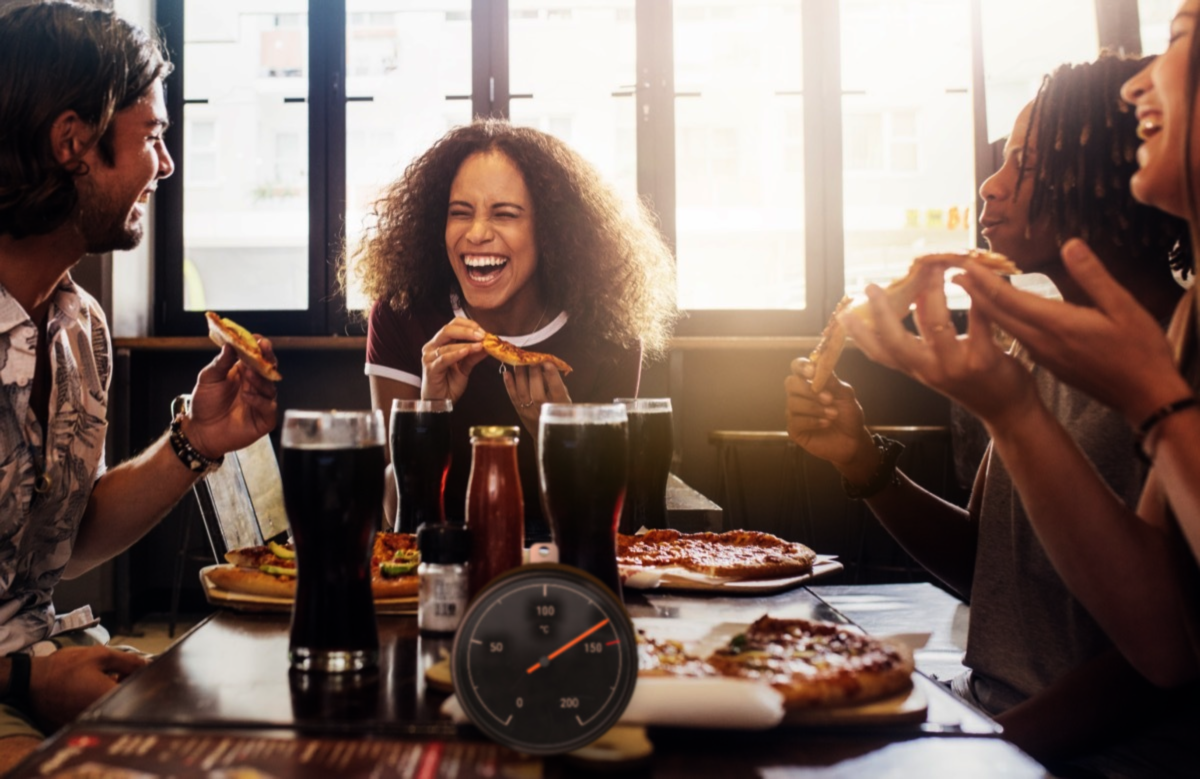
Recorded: value=137.5 unit=°C
